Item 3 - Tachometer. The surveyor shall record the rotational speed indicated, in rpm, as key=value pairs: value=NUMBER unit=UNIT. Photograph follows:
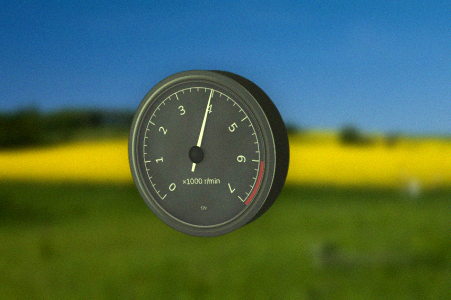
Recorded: value=4000 unit=rpm
